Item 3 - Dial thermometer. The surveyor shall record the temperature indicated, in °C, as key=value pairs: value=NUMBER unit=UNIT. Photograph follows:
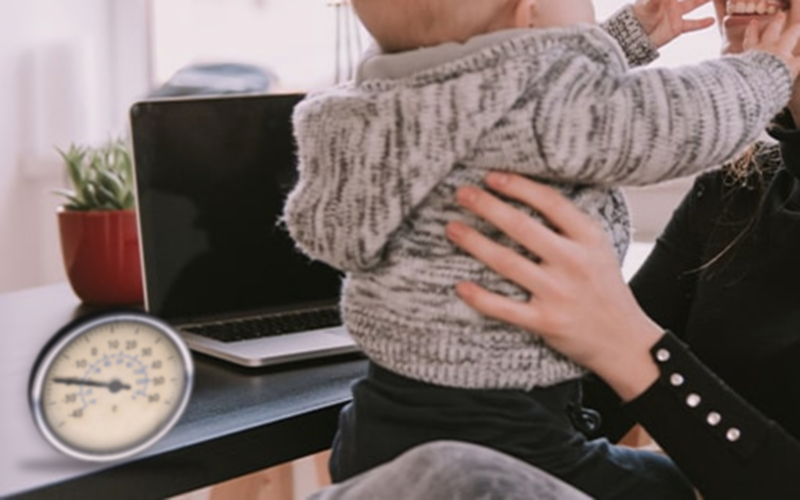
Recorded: value=-20 unit=°C
